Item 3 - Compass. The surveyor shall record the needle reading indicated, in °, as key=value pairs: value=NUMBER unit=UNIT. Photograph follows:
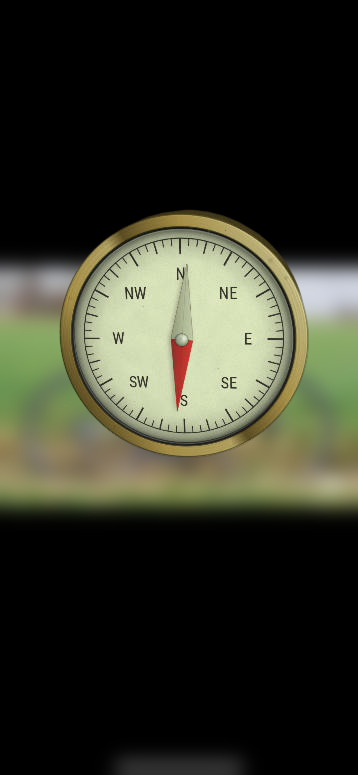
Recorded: value=185 unit=°
